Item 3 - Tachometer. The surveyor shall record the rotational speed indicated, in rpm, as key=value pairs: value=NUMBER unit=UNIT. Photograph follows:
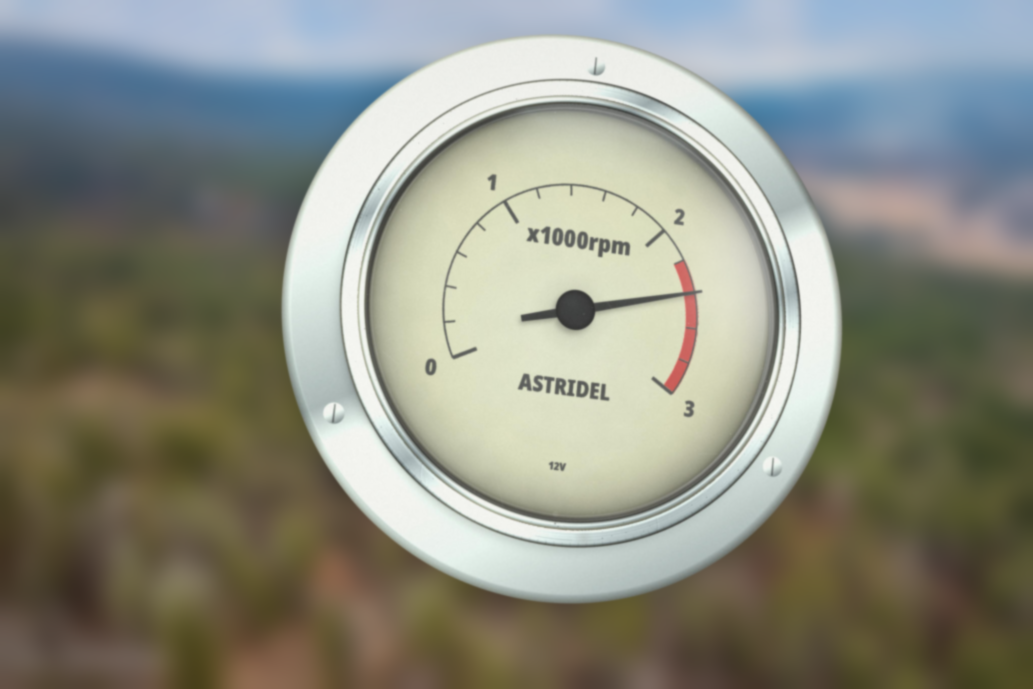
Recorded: value=2400 unit=rpm
